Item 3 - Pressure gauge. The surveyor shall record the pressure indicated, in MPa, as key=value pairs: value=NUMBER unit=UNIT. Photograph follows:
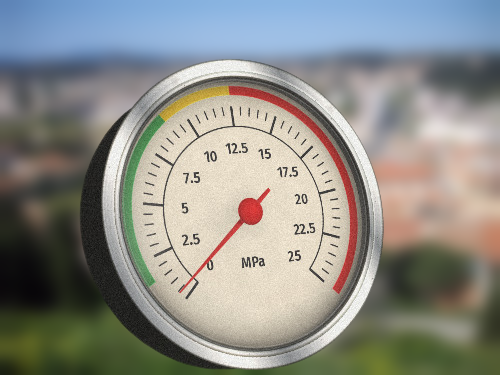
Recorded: value=0.5 unit=MPa
